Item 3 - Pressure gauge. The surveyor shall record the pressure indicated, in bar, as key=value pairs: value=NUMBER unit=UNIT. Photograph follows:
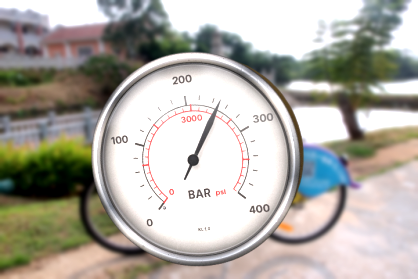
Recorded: value=250 unit=bar
